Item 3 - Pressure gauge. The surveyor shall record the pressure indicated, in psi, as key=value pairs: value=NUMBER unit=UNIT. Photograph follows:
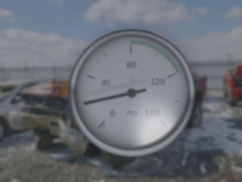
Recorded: value=20 unit=psi
